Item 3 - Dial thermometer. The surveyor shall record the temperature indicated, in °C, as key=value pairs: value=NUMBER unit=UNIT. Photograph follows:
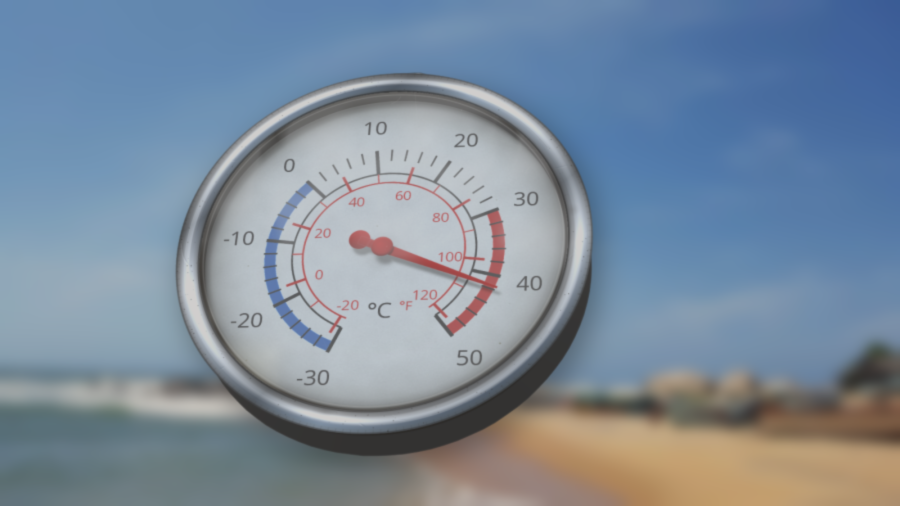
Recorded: value=42 unit=°C
